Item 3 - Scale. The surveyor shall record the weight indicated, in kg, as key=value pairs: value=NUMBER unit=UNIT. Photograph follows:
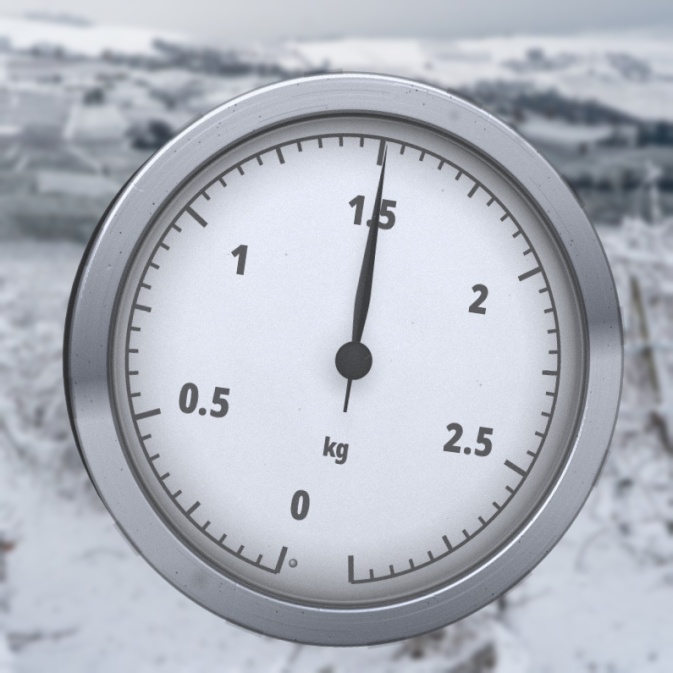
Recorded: value=1.5 unit=kg
